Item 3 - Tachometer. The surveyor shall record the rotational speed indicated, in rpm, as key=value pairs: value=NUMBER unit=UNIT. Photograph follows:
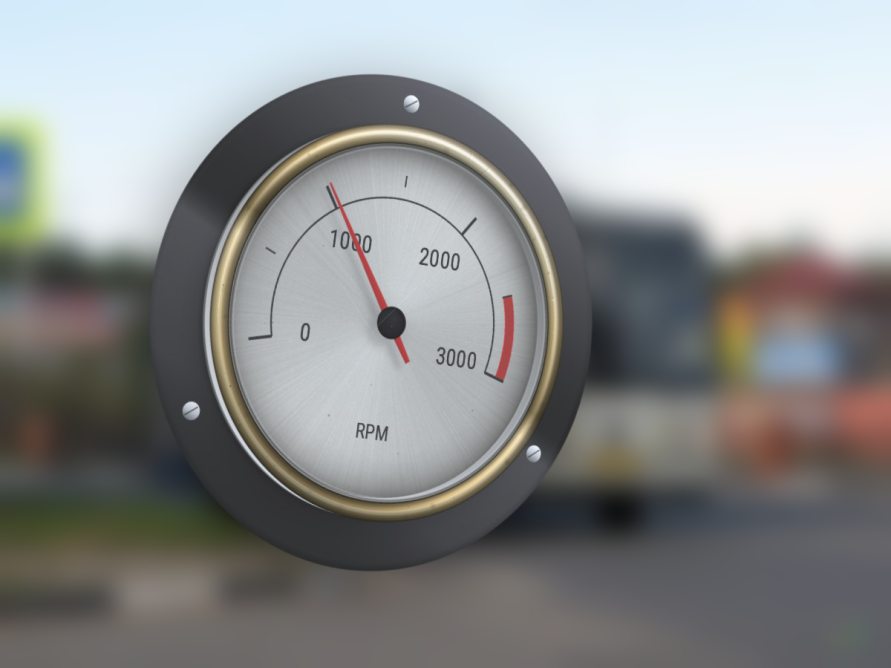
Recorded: value=1000 unit=rpm
